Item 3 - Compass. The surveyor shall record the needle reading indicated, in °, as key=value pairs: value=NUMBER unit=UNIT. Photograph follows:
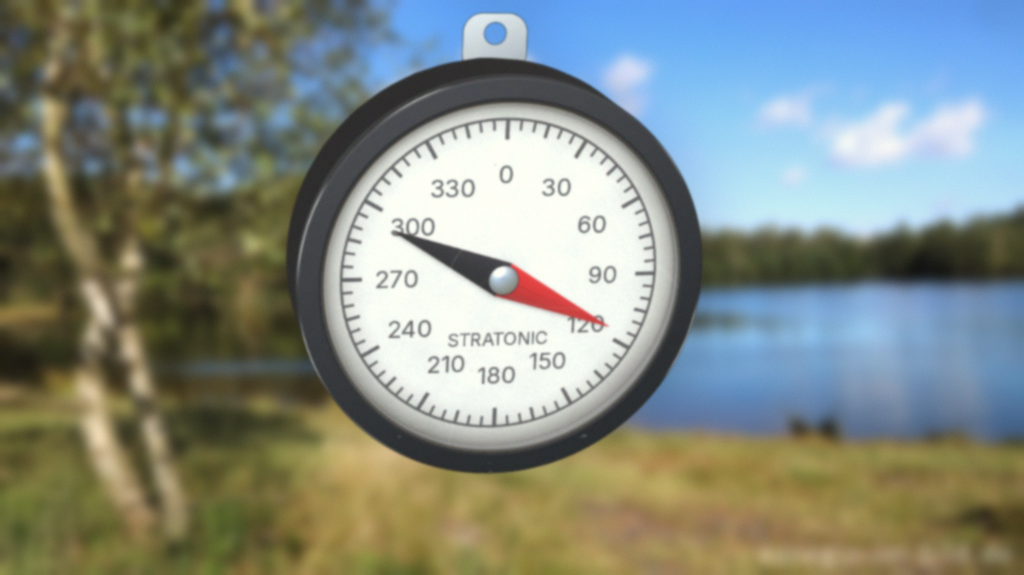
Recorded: value=115 unit=°
